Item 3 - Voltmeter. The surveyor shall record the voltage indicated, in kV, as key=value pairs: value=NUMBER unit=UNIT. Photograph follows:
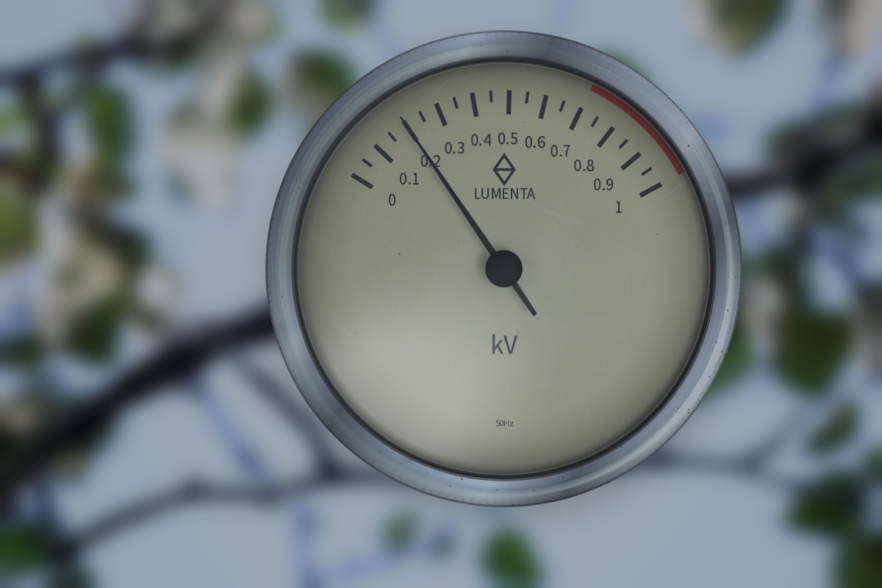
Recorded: value=0.2 unit=kV
